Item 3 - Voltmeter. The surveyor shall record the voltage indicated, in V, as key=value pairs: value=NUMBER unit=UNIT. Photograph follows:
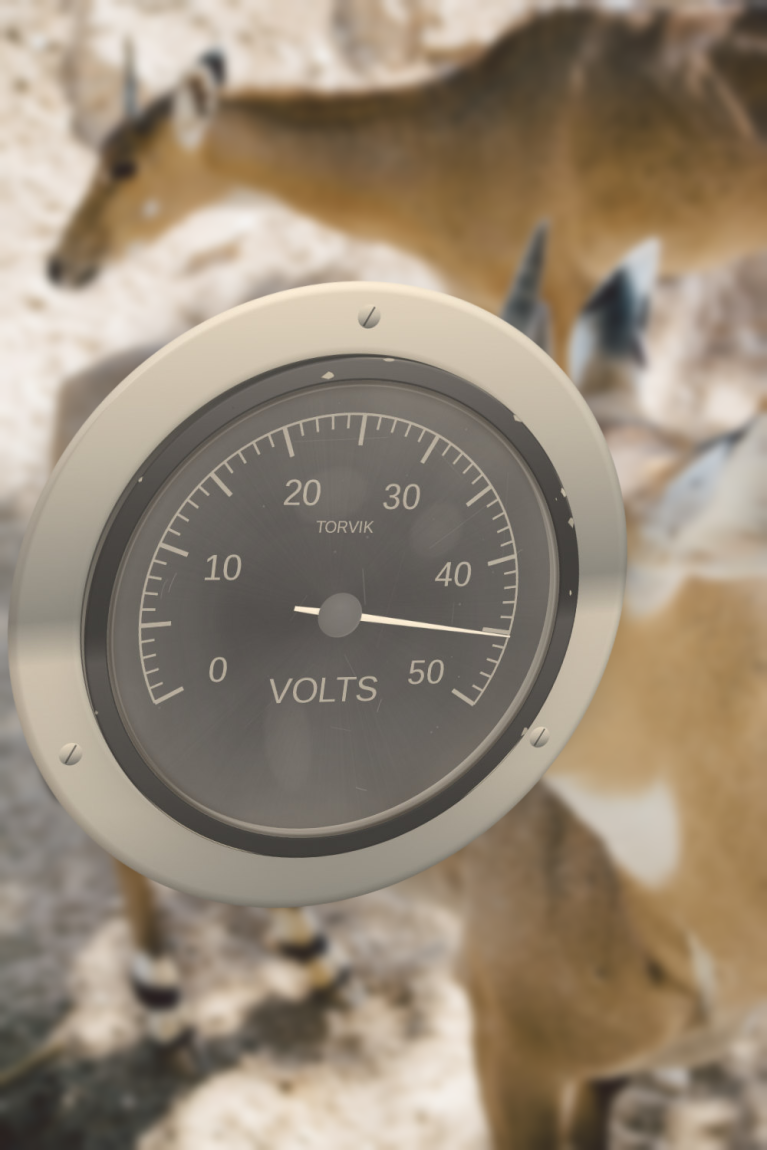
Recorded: value=45 unit=V
